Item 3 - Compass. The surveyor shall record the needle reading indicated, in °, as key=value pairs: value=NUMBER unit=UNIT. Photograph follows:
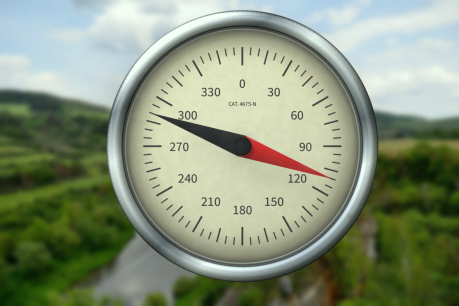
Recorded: value=110 unit=°
